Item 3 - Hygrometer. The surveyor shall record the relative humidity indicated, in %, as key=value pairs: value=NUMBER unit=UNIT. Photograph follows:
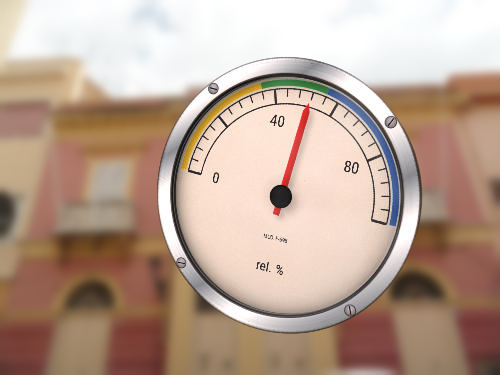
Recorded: value=52 unit=%
